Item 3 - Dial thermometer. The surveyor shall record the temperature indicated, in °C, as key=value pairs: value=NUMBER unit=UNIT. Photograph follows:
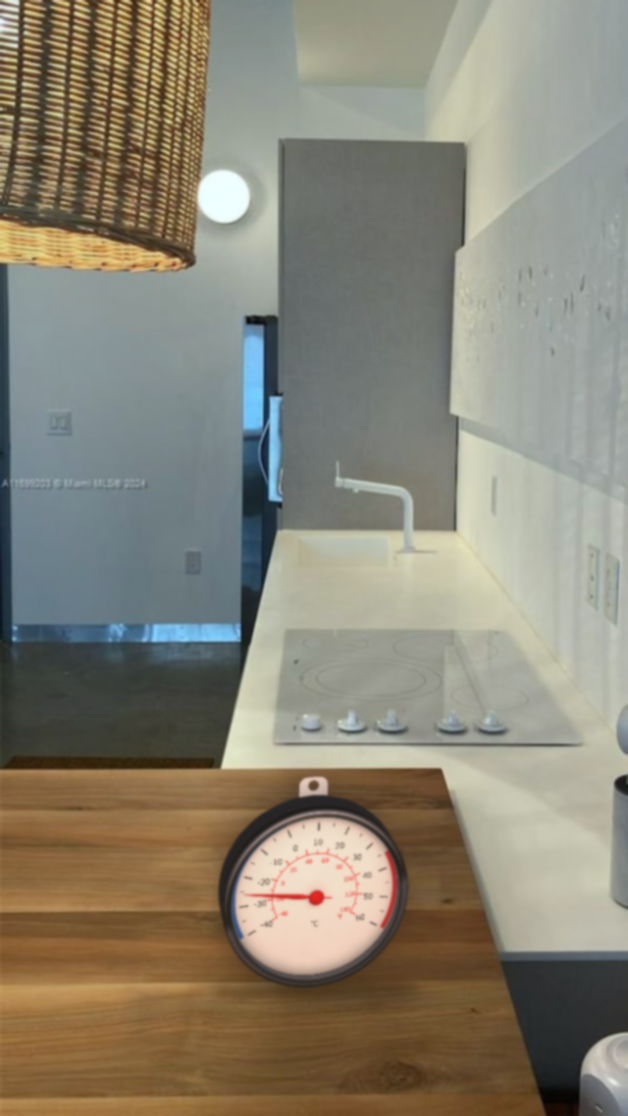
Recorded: value=-25 unit=°C
